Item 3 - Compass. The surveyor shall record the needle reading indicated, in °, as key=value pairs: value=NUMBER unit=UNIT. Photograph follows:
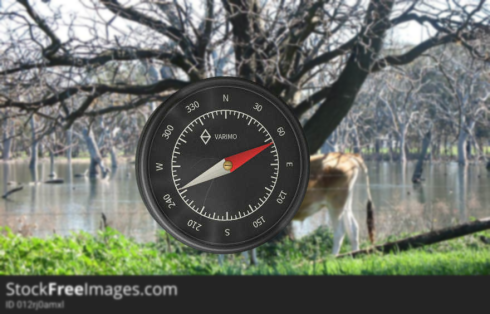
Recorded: value=65 unit=°
